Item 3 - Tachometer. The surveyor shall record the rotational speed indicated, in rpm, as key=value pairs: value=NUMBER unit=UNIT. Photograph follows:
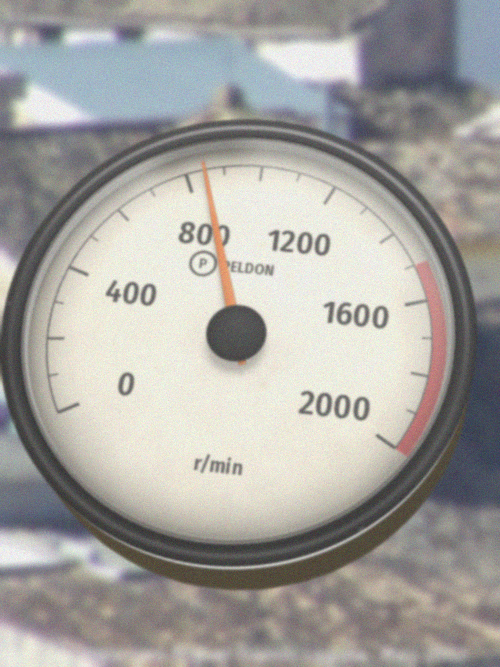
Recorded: value=850 unit=rpm
